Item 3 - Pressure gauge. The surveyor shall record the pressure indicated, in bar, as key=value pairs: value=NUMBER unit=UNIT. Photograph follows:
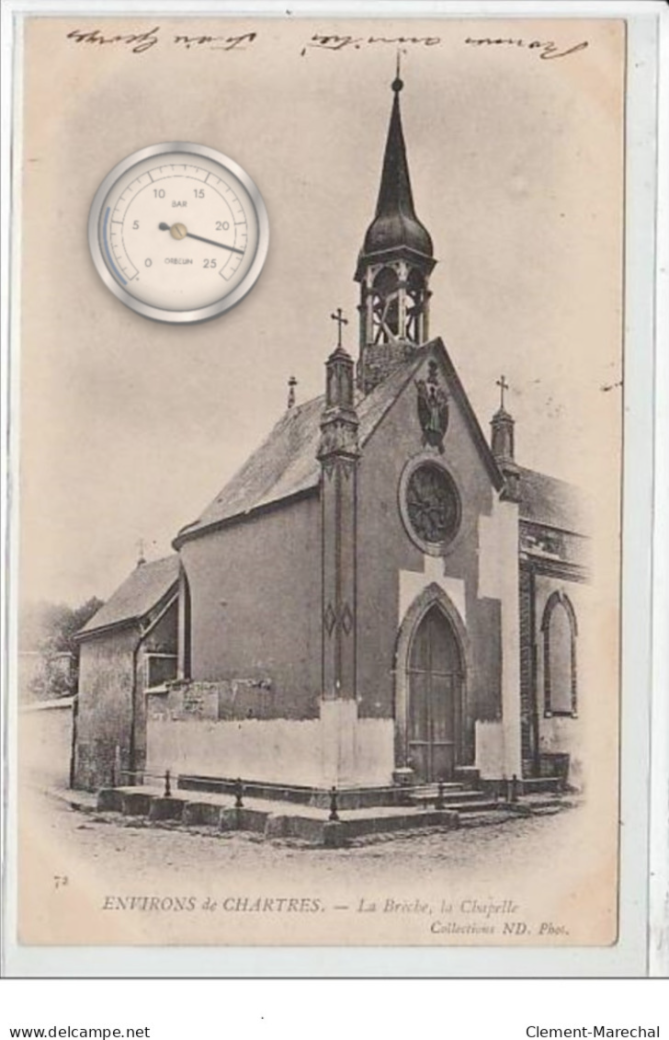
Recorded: value=22.5 unit=bar
